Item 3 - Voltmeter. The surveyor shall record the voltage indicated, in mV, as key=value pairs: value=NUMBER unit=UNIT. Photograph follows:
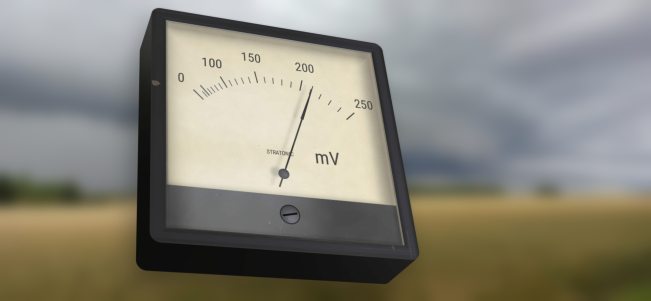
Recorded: value=210 unit=mV
